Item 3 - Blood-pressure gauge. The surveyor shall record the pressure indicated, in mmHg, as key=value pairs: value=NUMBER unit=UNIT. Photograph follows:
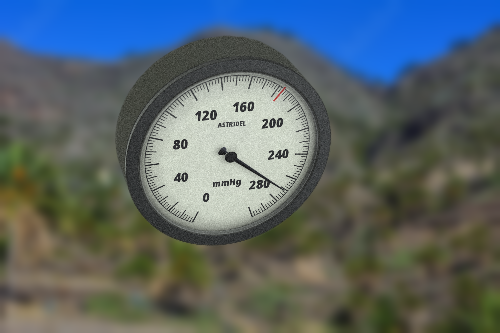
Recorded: value=270 unit=mmHg
